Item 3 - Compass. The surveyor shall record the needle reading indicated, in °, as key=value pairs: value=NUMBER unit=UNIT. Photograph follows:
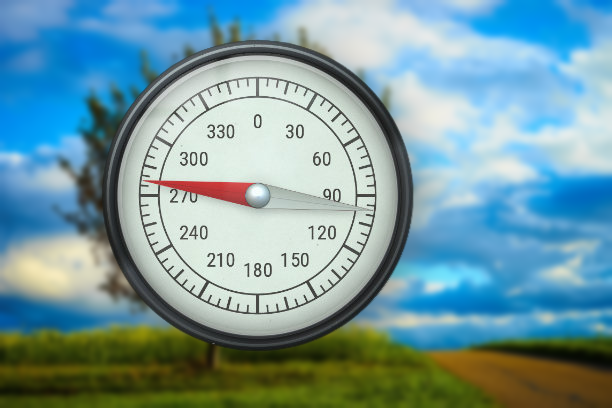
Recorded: value=277.5 unit=°
